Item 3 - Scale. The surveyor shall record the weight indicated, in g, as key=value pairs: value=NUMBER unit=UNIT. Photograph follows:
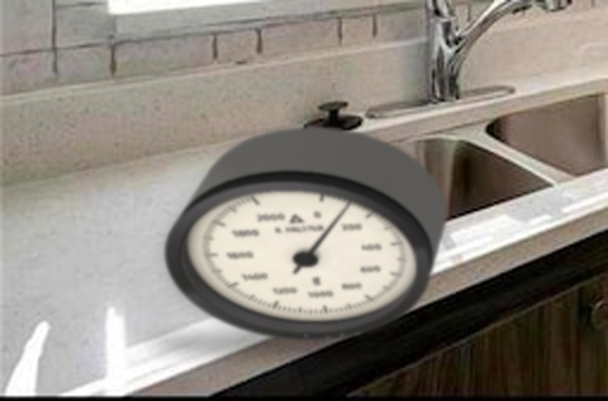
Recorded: value=100 unit=g
